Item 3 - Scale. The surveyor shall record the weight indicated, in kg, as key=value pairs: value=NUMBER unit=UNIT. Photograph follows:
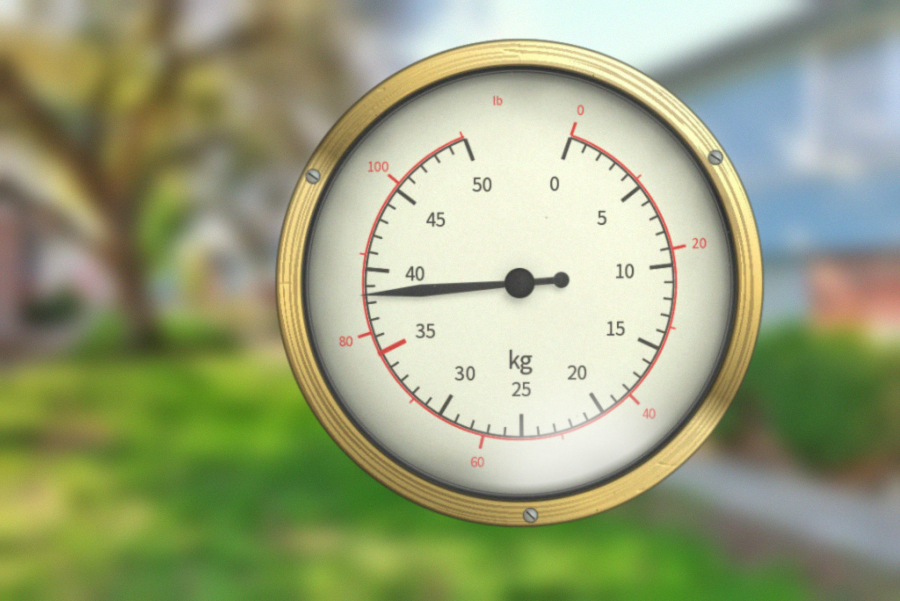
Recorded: value=38.5 unit=kg
